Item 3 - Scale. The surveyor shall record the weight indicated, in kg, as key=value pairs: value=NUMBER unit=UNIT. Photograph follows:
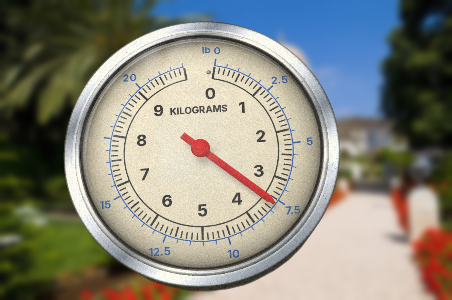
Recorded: value=3.5 unit=kg
